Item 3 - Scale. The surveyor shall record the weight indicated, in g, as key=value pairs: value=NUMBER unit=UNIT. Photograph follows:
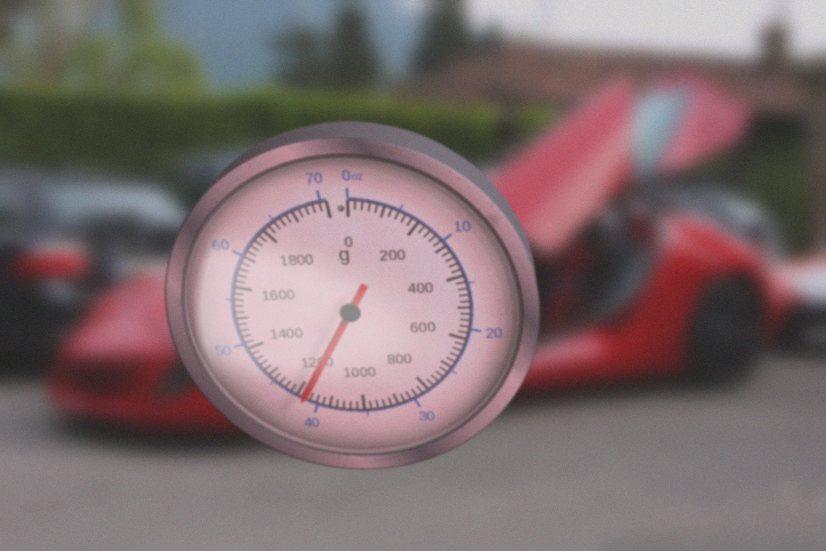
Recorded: value=1180 unit=g
